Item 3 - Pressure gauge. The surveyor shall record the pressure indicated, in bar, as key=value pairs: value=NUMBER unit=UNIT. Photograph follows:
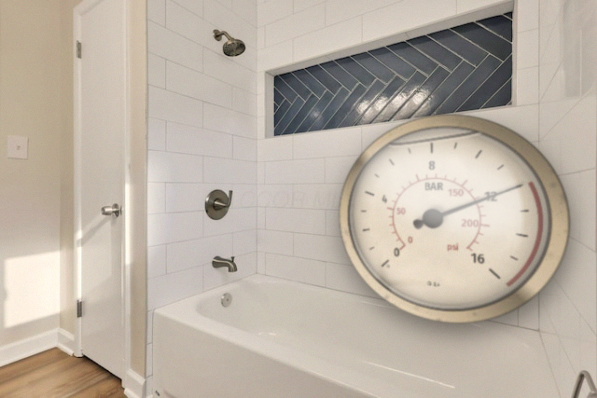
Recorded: value=12 unit=bar
